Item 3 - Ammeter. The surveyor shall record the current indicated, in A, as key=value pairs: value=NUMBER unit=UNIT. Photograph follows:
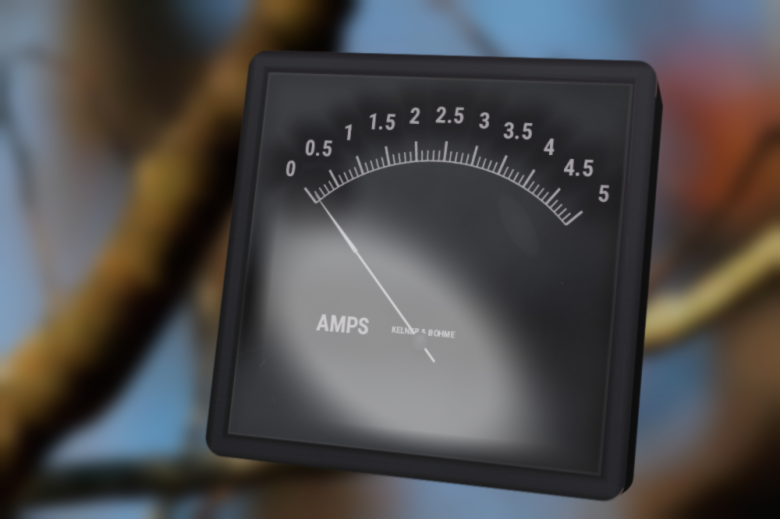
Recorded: value=0.1 unit=A
